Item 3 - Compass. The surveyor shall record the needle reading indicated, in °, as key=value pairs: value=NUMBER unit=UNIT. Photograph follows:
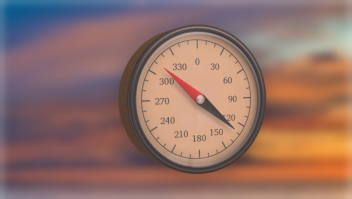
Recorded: value=310 unit=°
